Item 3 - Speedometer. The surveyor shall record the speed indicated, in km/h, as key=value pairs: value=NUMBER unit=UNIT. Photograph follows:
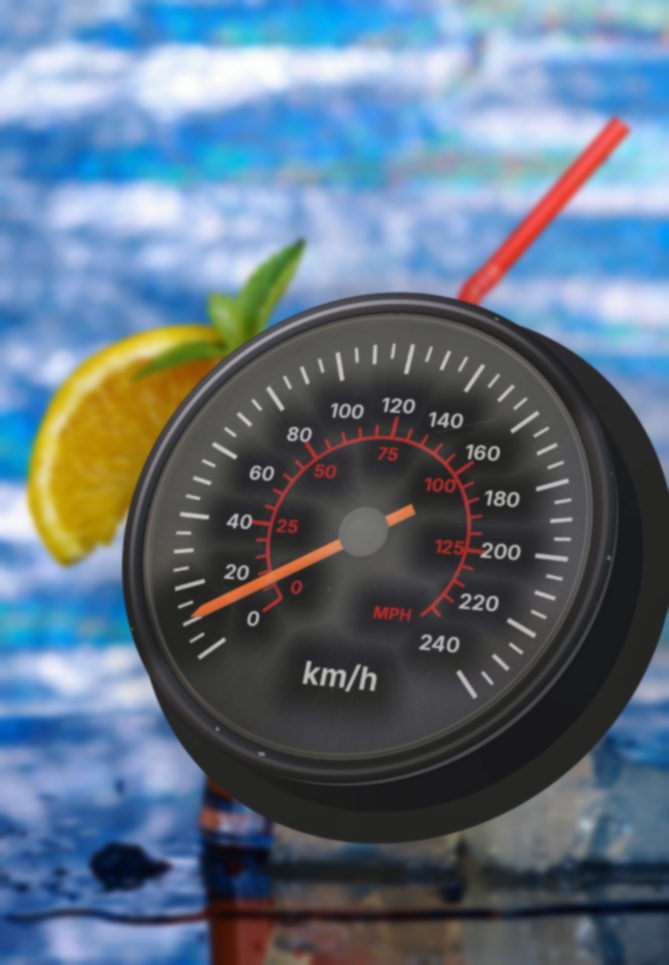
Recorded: value=10 unit=km/h
